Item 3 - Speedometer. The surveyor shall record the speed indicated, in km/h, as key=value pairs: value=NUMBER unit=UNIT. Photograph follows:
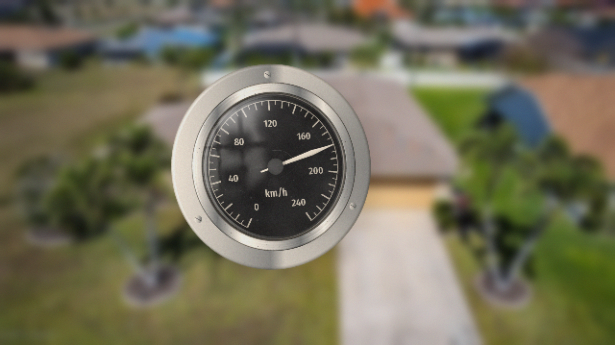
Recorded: value=180 unit=km/h
